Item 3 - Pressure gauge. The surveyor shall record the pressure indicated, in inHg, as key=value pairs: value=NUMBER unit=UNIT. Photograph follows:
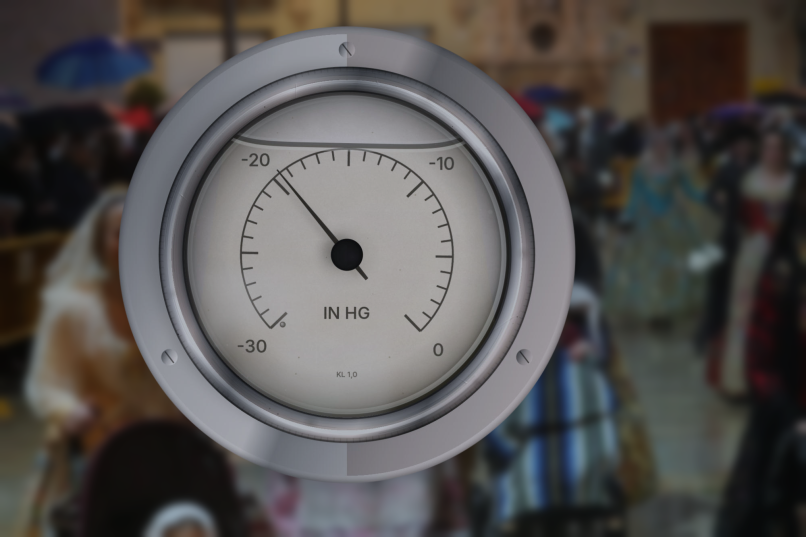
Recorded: value=-19.5 unit=inHg
